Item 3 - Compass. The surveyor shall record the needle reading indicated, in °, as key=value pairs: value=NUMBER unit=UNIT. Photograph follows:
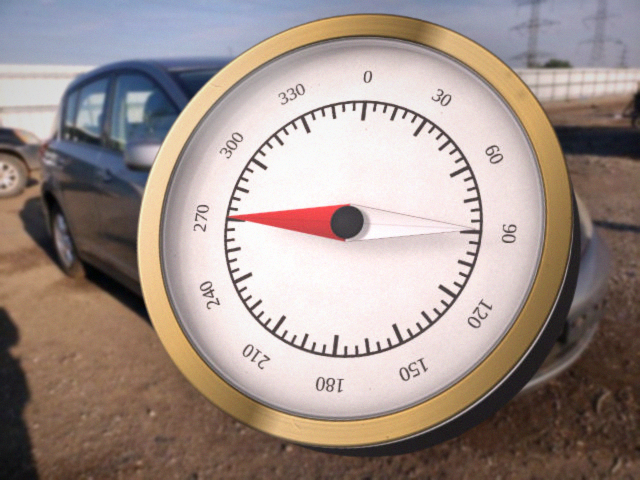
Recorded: value=270 unit=°
